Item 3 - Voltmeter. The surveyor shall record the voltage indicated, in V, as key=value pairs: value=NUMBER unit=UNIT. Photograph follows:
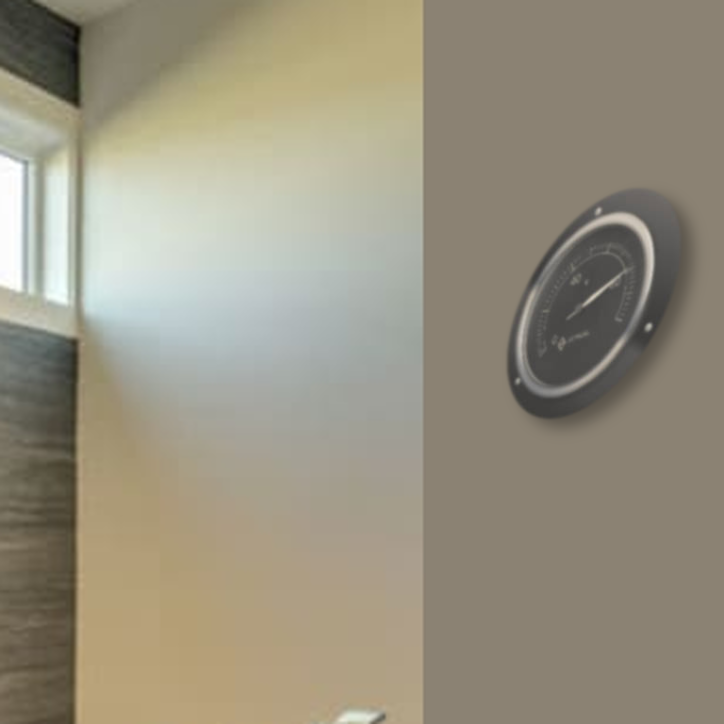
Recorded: value=80 unit=V
